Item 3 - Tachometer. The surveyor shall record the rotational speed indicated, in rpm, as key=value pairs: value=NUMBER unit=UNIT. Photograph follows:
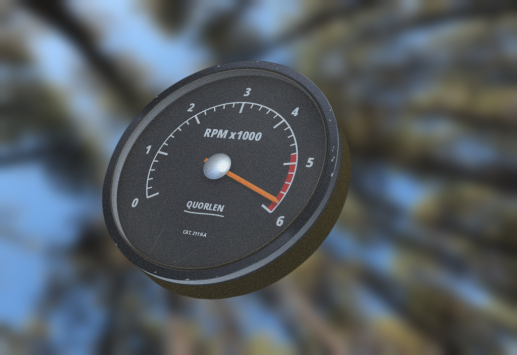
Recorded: value=5800 unit=rpm
